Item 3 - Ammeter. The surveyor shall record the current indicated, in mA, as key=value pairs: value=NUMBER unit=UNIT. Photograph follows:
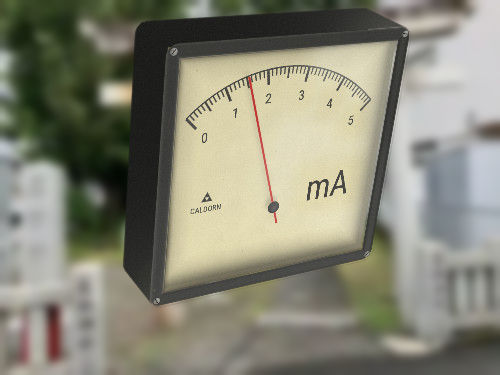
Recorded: value=1.5 unit=mA
